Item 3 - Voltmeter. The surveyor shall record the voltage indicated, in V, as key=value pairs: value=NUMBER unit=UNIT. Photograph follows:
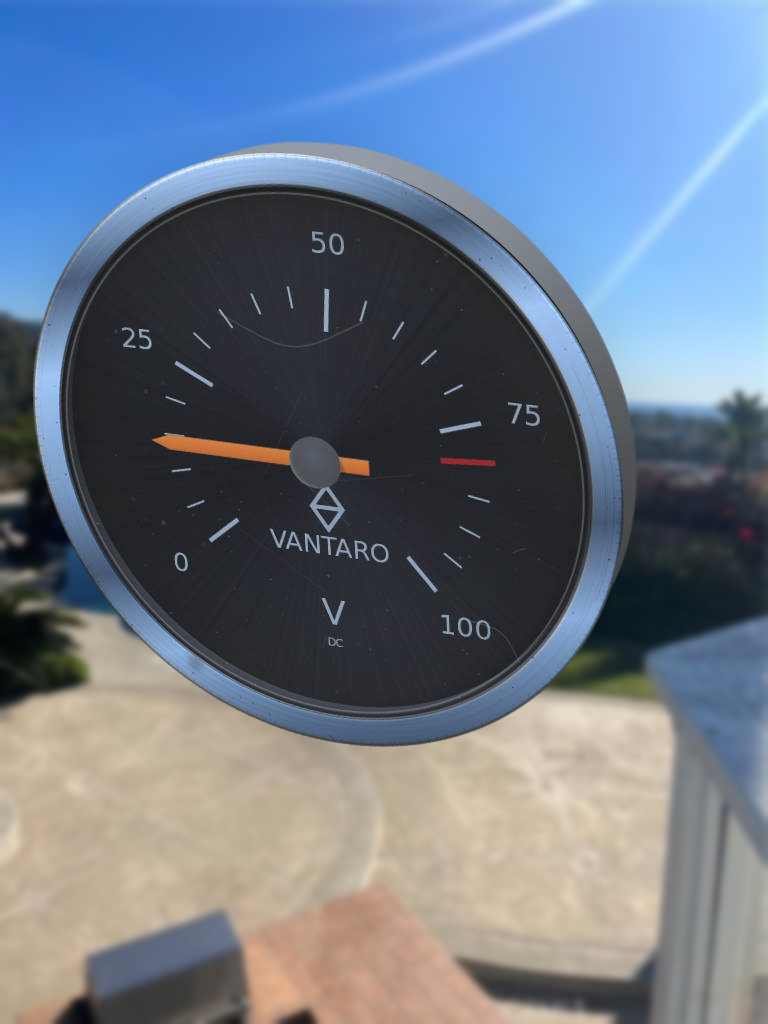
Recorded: value=15 unit=V
